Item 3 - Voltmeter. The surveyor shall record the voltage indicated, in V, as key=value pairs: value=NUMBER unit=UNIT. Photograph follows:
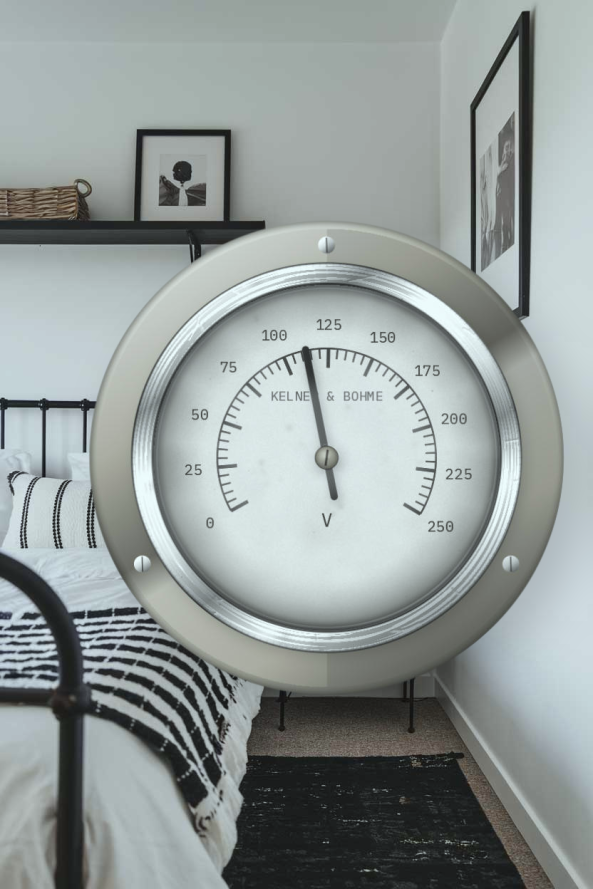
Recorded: value=112.5 unit=V
